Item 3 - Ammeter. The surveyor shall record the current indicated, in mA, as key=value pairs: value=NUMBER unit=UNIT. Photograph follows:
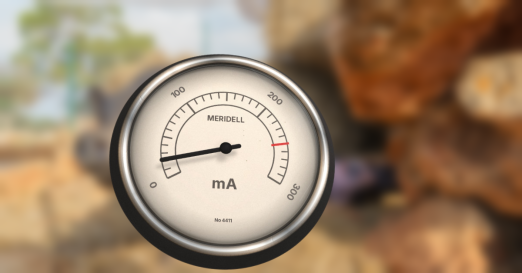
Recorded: value=20 unit=mA
